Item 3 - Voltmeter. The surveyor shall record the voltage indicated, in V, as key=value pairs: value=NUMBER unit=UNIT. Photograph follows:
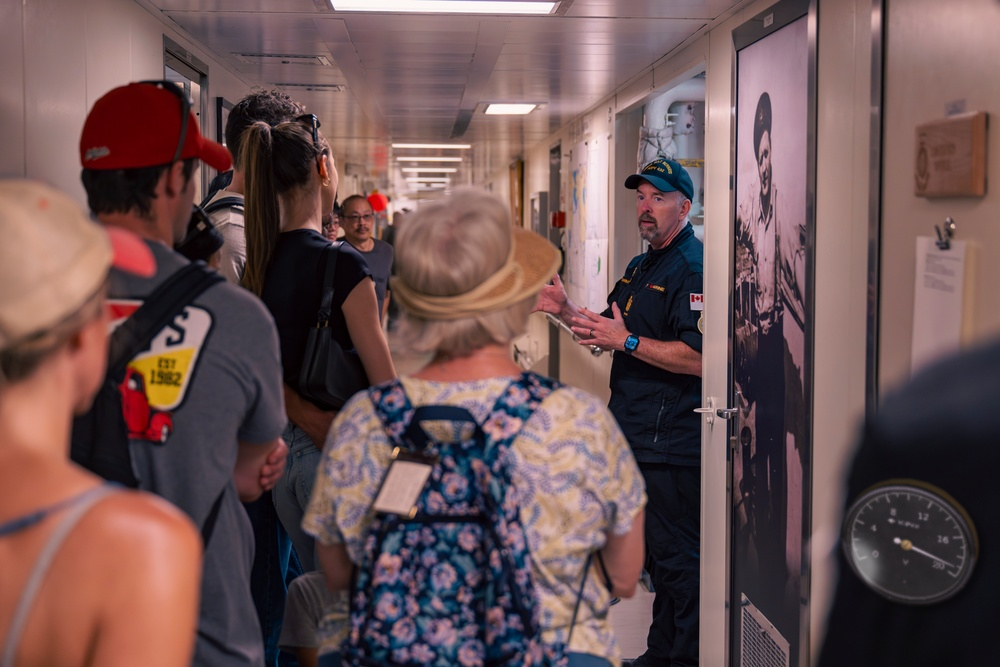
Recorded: value=19 unit=V
